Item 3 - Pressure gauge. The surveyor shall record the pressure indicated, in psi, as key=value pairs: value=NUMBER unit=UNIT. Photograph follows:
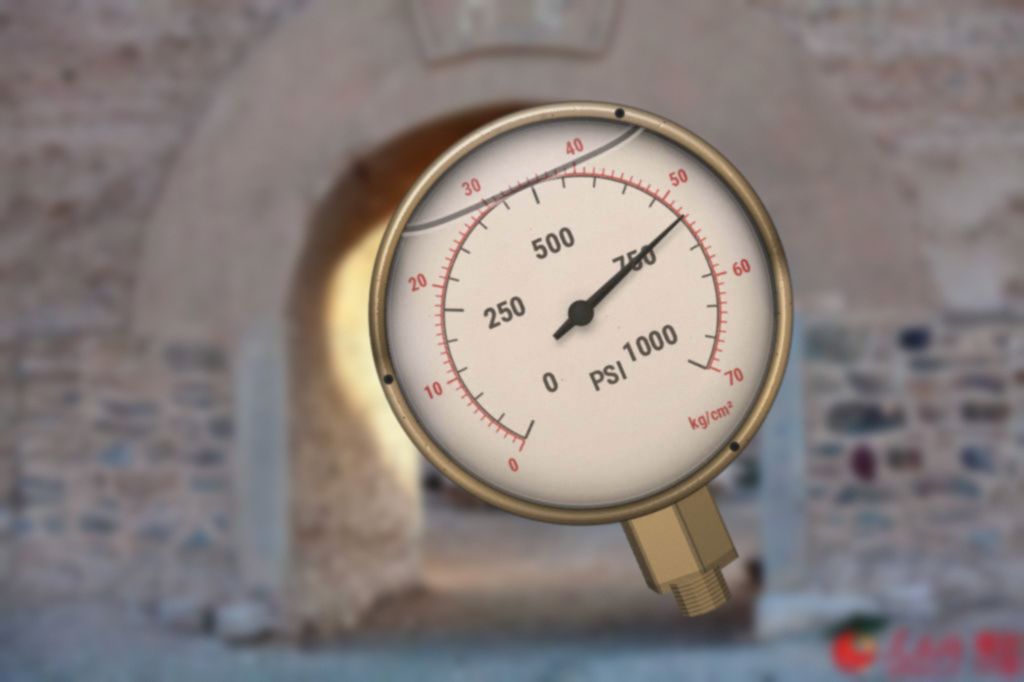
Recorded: value=750 unit=psi
